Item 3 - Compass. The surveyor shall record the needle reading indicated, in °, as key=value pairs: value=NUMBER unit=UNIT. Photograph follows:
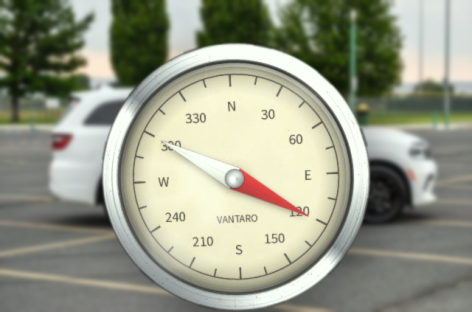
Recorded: value=120 unit=°
